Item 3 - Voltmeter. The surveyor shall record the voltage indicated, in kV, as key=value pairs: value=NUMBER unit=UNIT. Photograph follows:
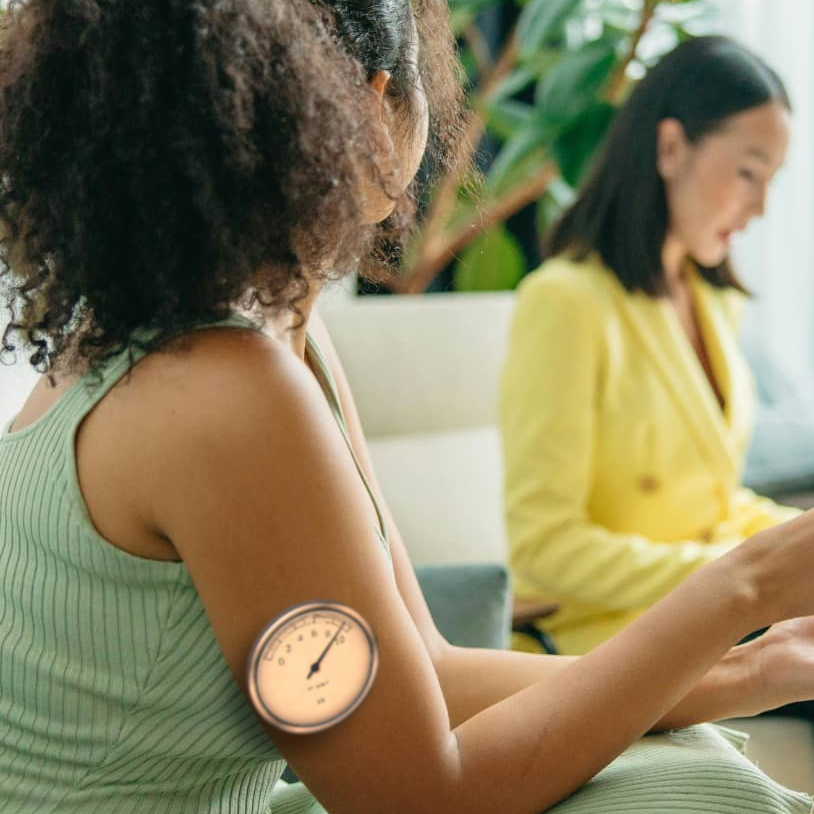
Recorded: value=9 unit=kV
